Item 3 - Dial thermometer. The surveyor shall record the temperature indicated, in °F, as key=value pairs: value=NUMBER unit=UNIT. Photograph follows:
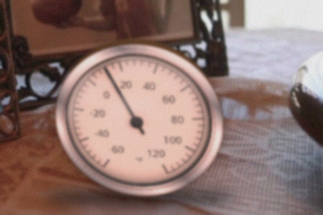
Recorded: value=12 unit=°F
